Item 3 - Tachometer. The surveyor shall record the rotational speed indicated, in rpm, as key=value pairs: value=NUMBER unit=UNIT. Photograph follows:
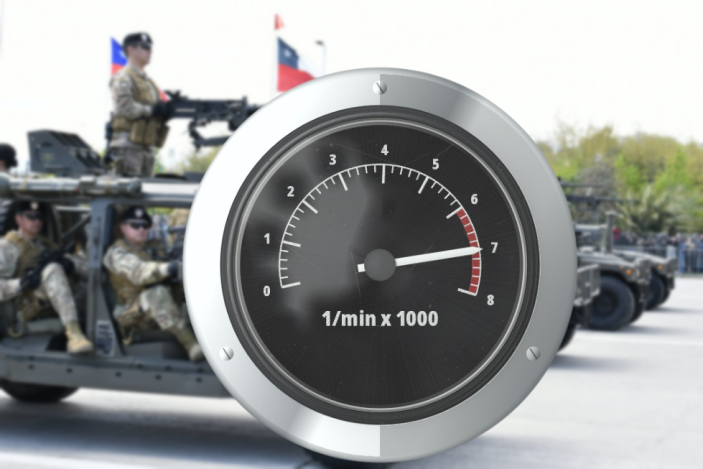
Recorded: value=7000 unit=rpm
